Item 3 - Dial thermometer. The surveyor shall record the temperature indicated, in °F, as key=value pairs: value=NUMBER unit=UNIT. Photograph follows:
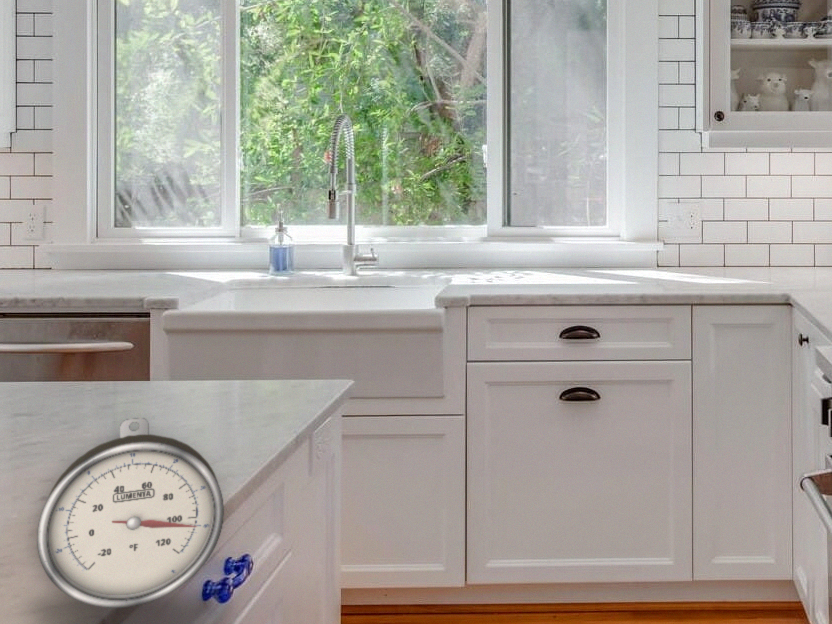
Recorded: value=104 unit=°F
